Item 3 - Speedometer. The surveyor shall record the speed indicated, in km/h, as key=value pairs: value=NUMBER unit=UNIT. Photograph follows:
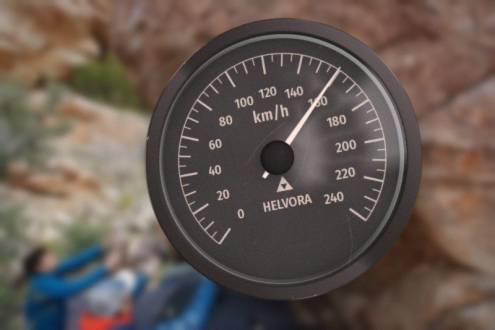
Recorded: value=160 unit=km/h
